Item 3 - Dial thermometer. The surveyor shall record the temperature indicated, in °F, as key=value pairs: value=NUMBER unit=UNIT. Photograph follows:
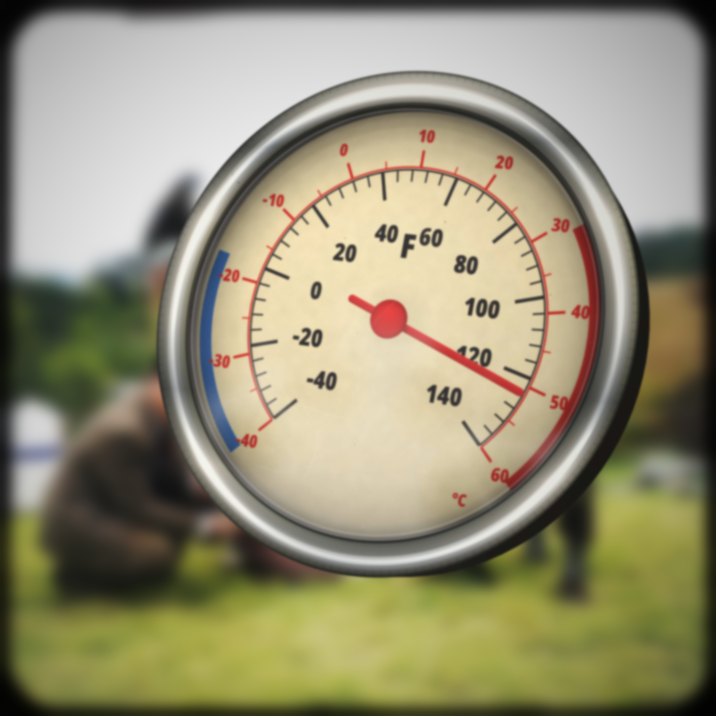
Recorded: value=124 unit=°F
